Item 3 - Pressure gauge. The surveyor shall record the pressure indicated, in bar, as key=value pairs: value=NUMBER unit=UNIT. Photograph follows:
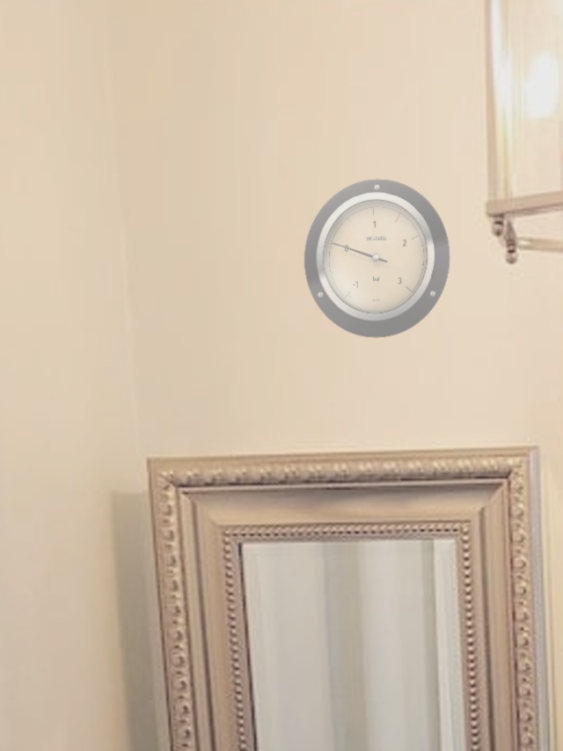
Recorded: value=0 unit=bar
